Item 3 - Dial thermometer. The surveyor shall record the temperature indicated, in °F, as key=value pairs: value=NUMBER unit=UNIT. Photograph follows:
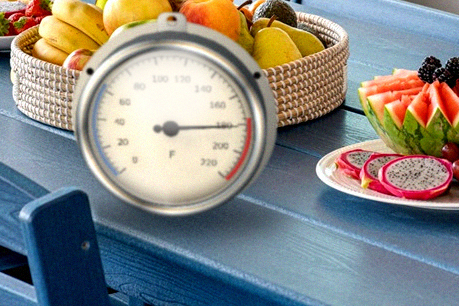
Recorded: value=180 unit=°F
